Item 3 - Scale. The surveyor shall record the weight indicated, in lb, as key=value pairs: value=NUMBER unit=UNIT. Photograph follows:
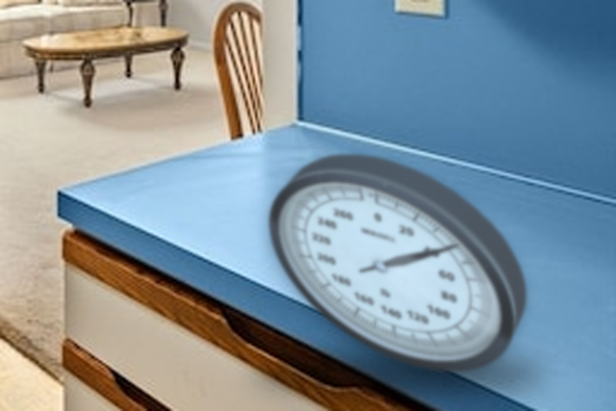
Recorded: value=40 unit=lb
